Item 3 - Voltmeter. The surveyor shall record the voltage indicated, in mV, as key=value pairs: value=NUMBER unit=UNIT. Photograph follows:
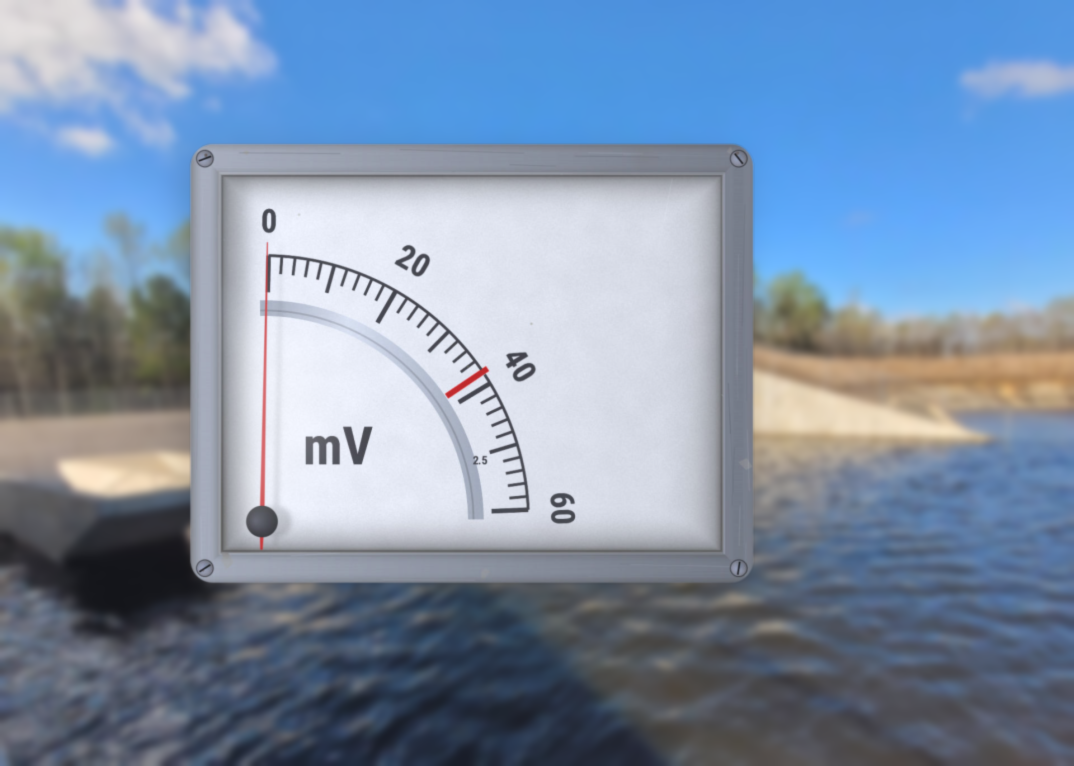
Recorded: value=0 unit=mV
